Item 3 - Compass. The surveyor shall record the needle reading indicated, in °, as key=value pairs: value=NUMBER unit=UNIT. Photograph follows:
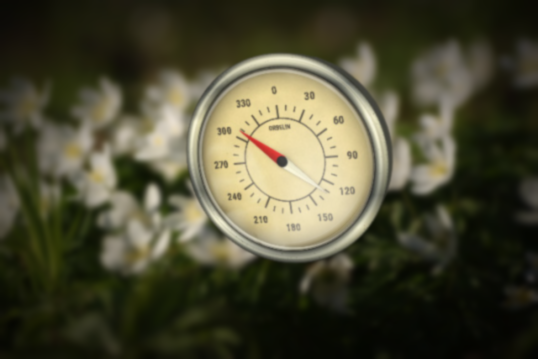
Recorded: value=310 unit=°
